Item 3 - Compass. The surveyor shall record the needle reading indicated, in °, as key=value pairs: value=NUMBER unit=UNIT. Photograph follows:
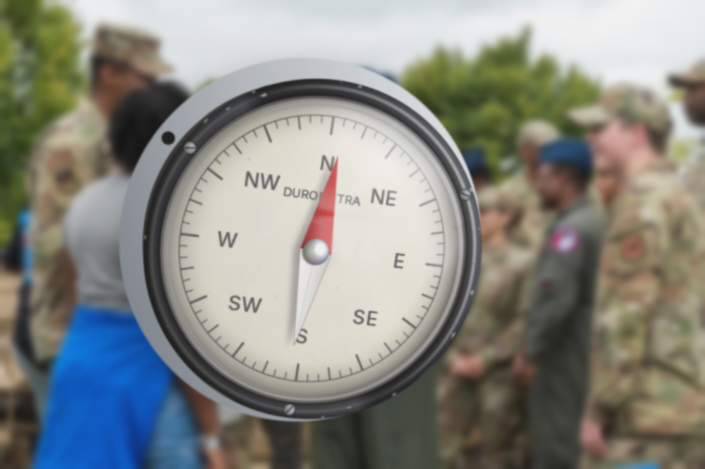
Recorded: value=5 unit=°
